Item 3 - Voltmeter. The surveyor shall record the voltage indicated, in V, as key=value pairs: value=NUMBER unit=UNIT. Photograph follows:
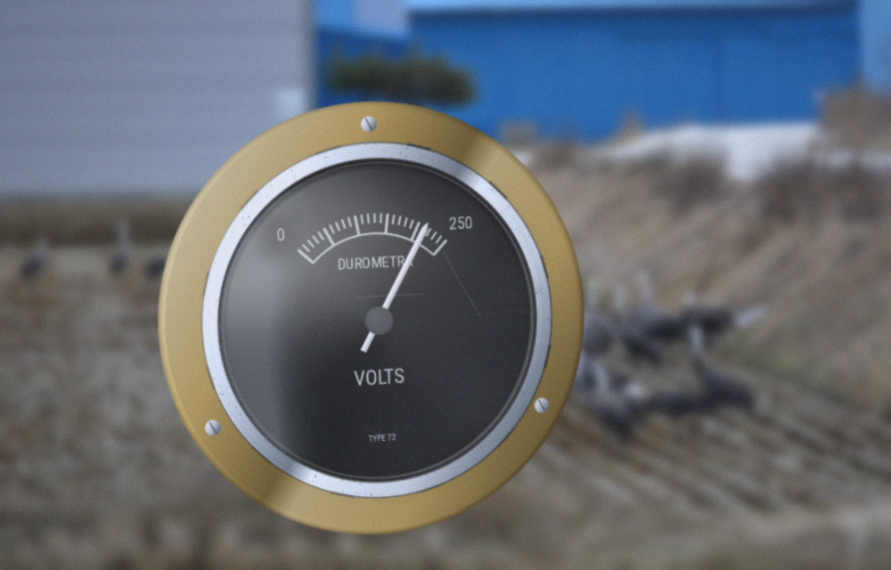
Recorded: value=210 unit=V
